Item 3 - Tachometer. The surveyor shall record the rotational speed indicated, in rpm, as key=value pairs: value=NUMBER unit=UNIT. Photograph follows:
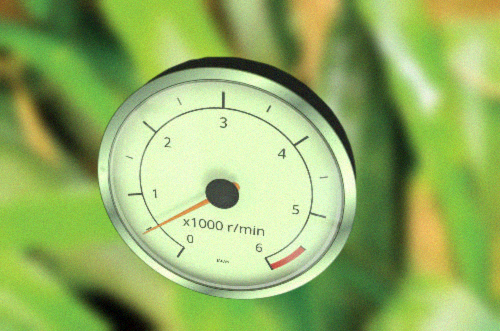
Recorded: value=500 unit=rpm
